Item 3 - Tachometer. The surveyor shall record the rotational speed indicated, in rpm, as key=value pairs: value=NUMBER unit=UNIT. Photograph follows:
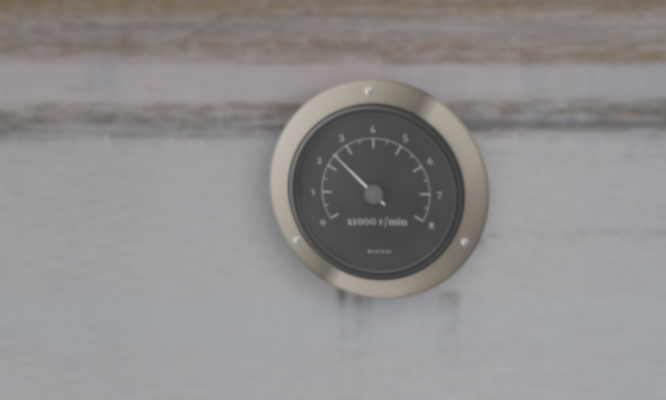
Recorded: value=2500 unit=rpm
